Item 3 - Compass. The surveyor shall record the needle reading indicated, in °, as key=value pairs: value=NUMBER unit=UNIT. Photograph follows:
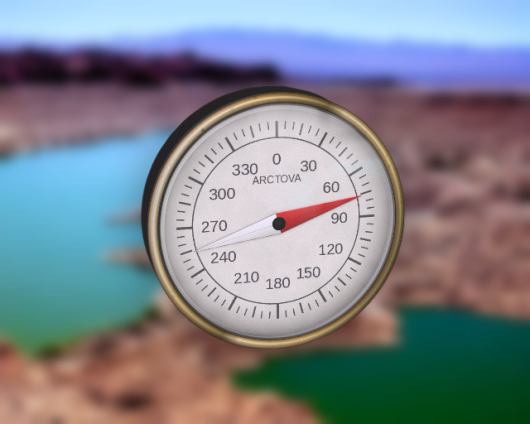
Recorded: value=75 unit=°
